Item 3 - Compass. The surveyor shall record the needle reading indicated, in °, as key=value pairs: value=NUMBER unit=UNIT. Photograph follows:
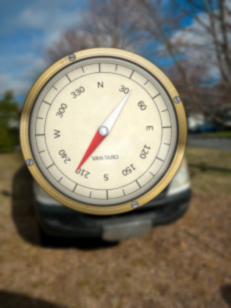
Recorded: value=217.5 unit=°
